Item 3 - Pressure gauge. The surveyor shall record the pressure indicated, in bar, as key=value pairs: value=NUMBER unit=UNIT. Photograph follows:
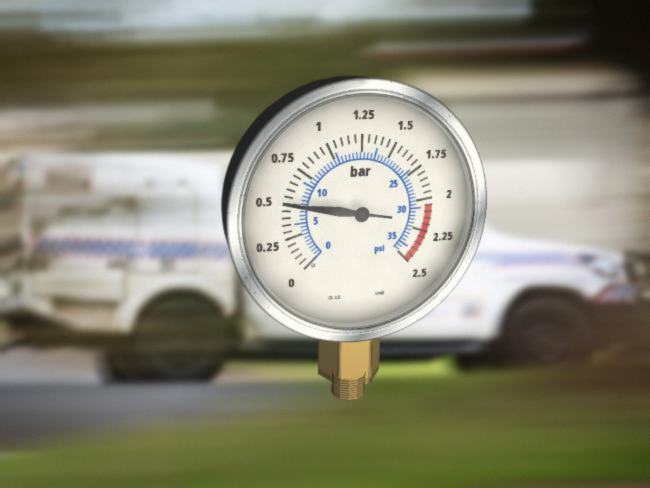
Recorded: value=0.5 unit=bar
